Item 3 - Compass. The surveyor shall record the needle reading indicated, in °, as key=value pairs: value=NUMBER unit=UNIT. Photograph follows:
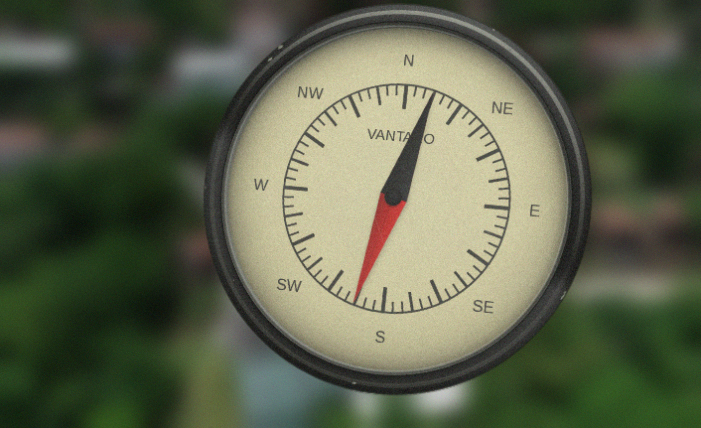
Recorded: value=195 unit=°
